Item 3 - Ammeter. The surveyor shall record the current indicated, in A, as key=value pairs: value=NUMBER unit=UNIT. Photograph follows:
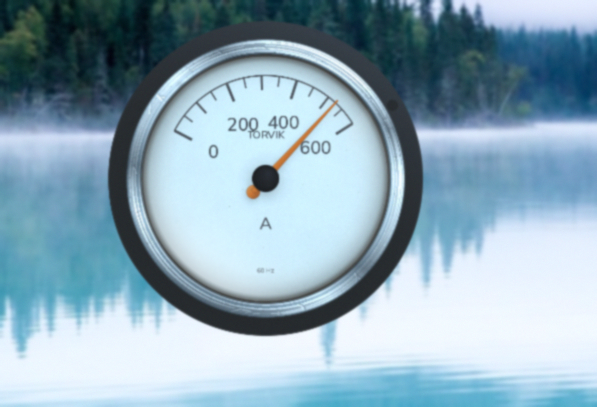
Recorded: value=525 unit=A
